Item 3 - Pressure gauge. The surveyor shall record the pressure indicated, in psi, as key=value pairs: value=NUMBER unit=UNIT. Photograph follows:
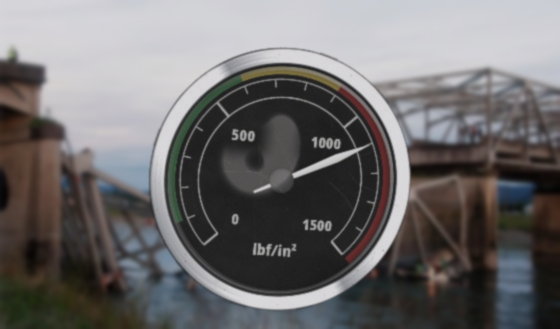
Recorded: value=1100 unit=psi
